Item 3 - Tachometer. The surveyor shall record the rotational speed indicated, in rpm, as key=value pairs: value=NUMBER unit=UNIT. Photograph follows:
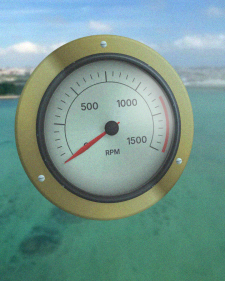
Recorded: value=0 unit=rpm
